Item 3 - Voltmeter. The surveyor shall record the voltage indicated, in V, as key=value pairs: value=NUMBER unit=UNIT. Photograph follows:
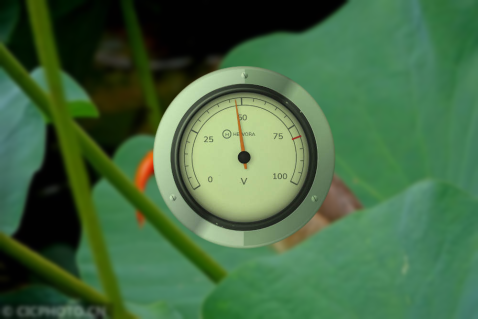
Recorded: value=47.5 unit=V
